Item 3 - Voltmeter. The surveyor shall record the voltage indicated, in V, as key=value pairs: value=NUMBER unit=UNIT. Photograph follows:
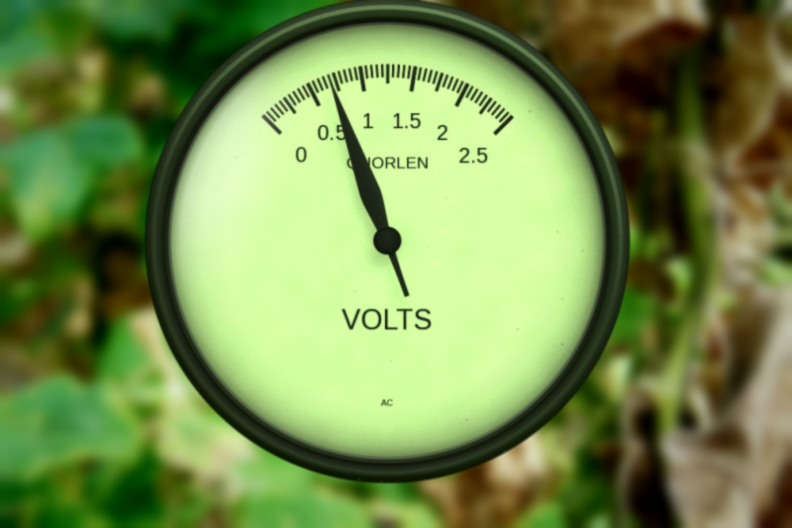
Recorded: value=0.7 unit=V
